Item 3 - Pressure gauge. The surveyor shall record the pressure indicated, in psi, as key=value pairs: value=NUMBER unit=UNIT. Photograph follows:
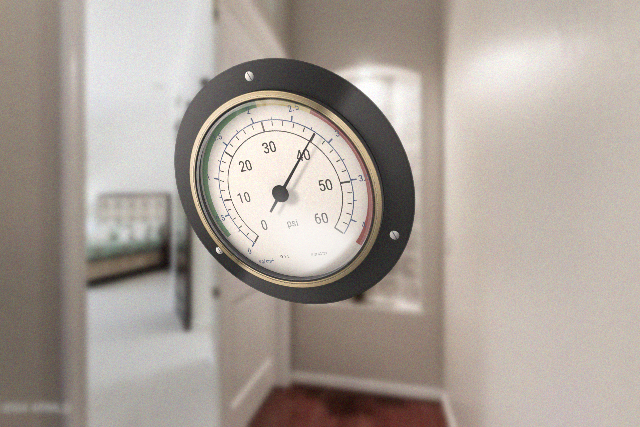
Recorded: value=40 unit=psi
